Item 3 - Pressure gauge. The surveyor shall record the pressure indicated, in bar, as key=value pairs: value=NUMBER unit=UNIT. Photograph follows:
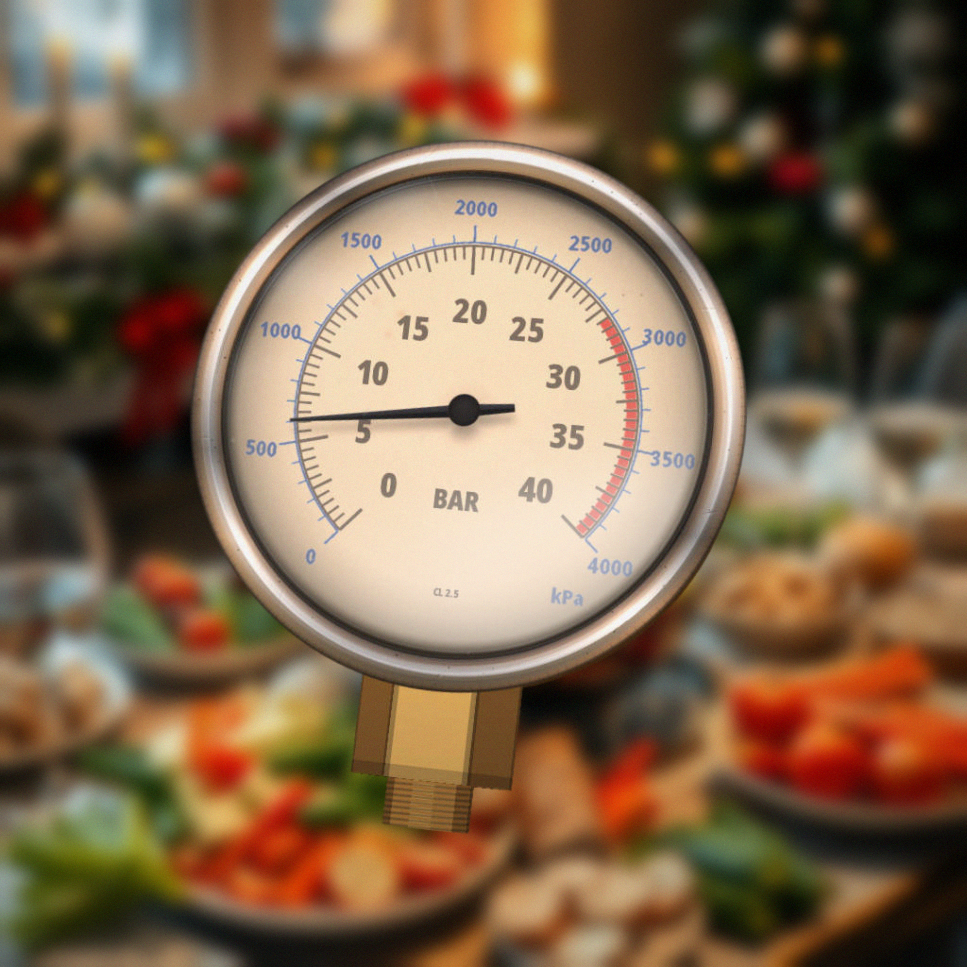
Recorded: value=6 unit=bar
